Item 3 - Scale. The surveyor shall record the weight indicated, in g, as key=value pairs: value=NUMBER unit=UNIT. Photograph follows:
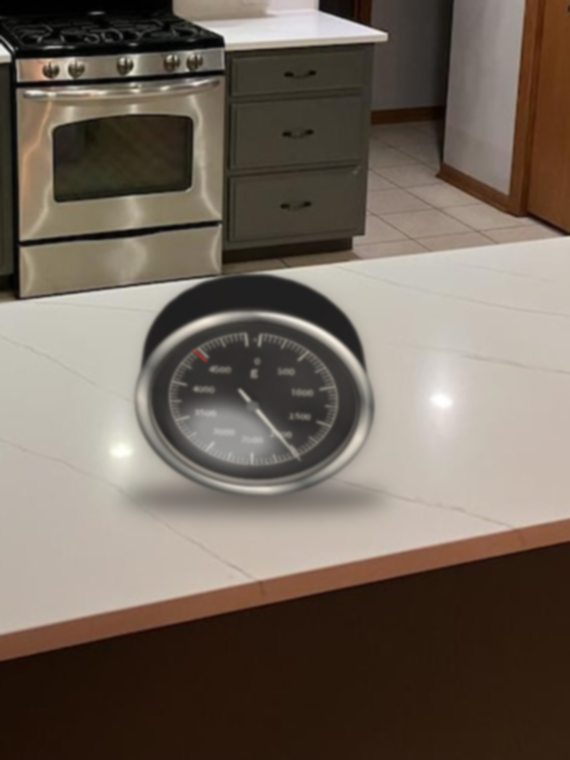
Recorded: value=2000 unit=g
